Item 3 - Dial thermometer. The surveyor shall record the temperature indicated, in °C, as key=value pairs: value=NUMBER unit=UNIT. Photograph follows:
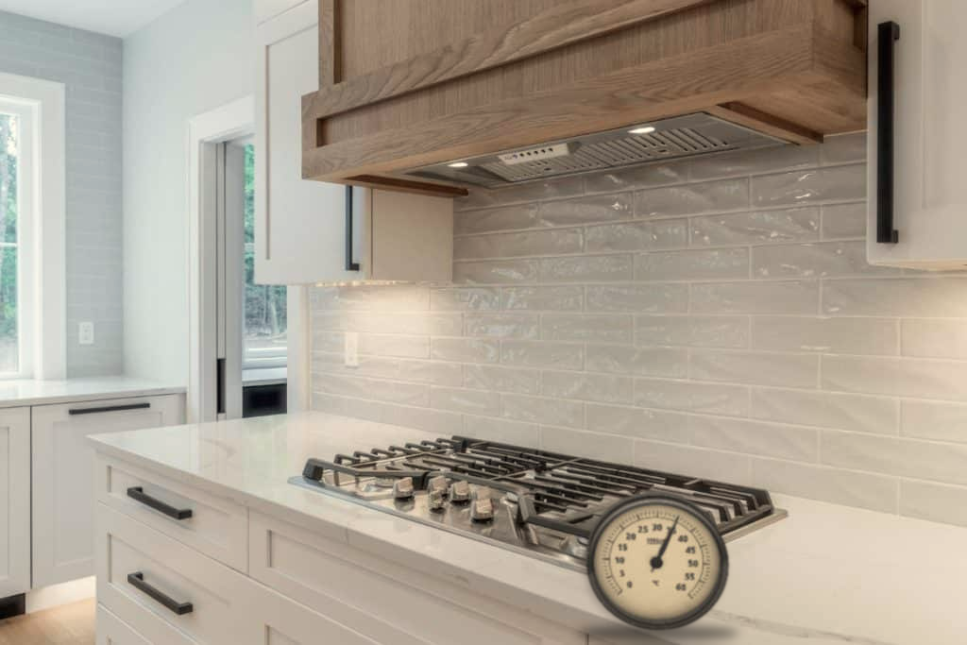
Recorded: value=35 unit=°C
